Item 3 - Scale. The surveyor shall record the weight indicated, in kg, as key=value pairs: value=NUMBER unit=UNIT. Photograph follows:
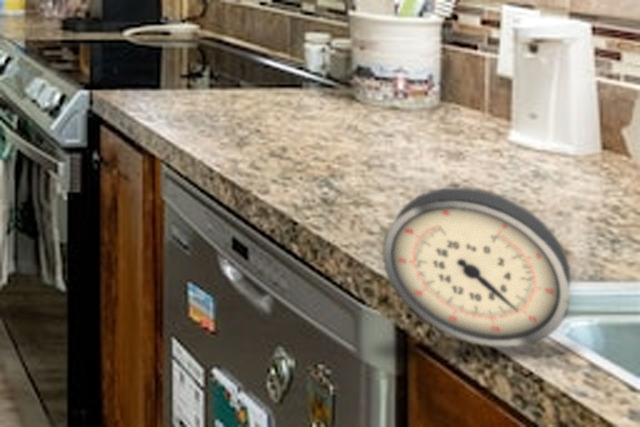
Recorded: value=7 unit=kg
